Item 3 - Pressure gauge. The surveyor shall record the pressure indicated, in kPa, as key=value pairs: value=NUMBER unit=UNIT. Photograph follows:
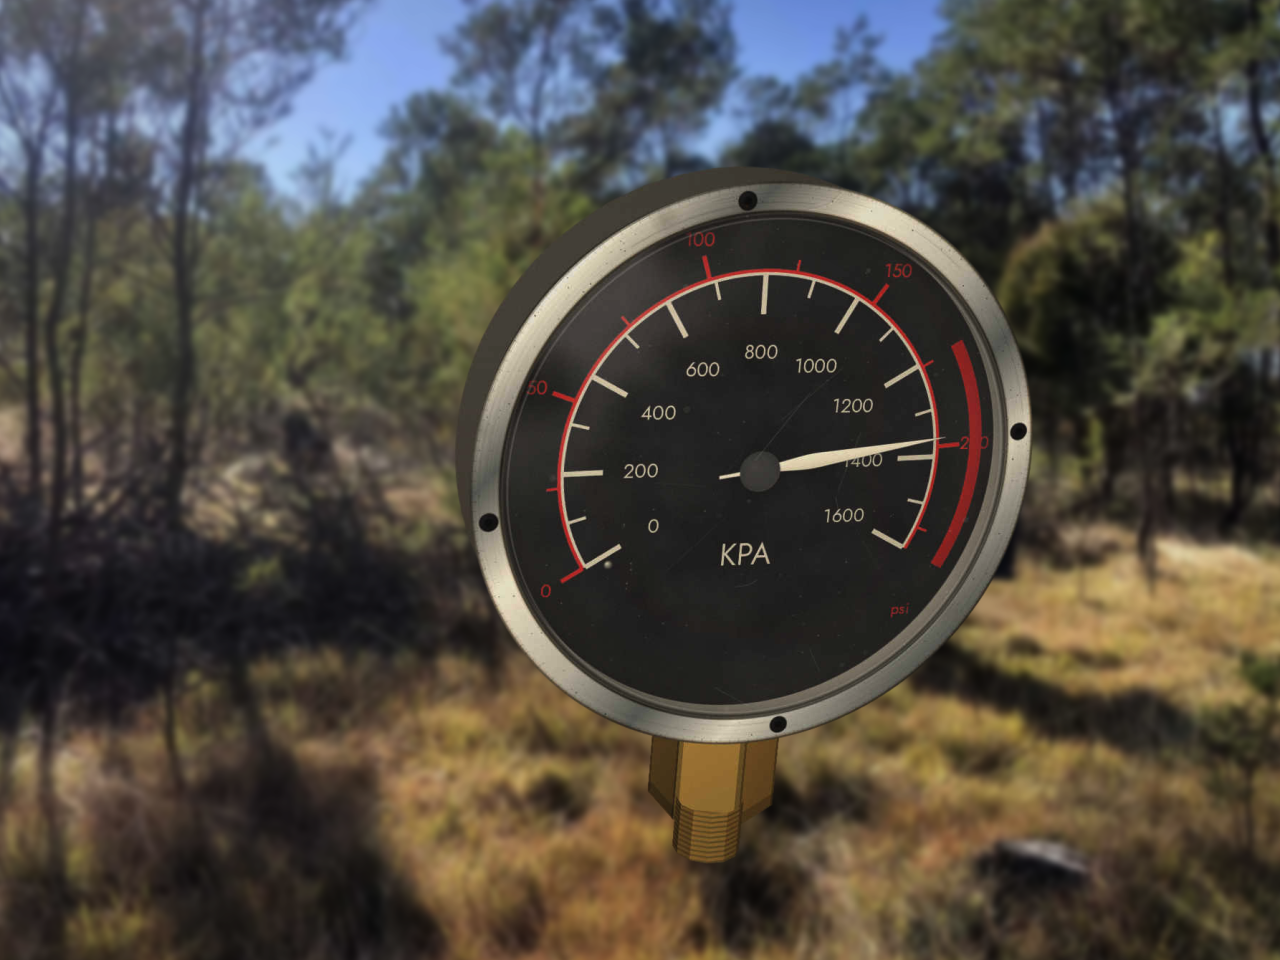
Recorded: value=1350 unit=kPa
